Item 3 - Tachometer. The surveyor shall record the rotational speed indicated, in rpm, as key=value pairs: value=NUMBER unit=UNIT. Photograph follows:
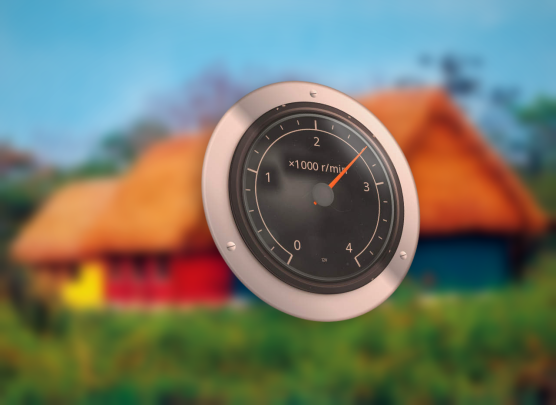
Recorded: value=2600 unit=rpm
